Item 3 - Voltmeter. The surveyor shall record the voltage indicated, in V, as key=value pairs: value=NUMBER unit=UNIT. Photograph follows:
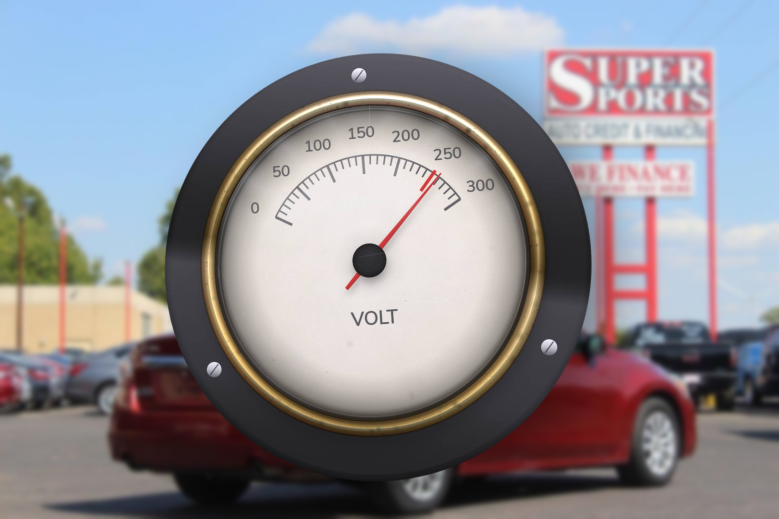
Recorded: value=260 unit=V
